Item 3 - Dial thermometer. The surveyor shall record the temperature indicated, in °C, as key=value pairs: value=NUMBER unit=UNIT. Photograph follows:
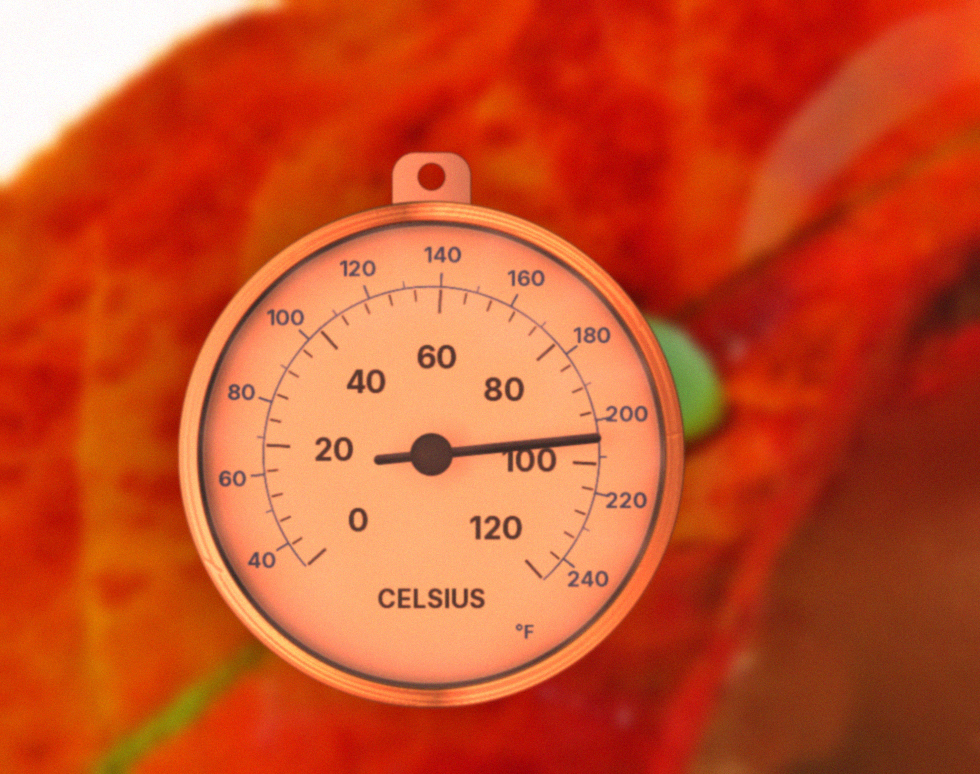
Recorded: value=96 unit=°C
